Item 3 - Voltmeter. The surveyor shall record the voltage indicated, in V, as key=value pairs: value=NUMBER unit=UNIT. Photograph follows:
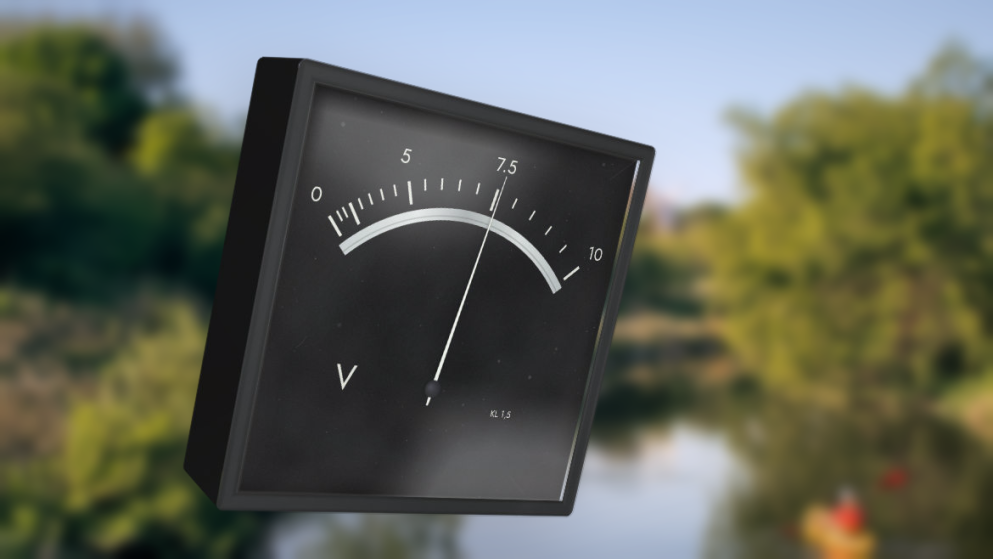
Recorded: value=7.5 unit=V
